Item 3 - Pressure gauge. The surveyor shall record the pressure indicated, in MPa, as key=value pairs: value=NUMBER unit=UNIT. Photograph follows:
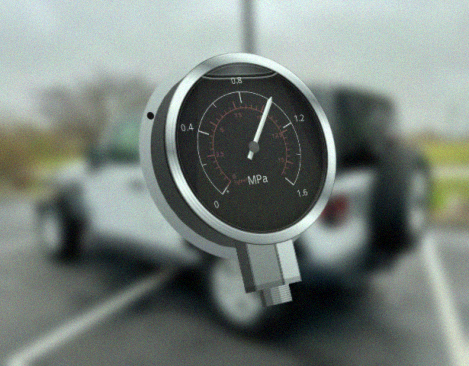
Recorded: value=1 unit=MPa
